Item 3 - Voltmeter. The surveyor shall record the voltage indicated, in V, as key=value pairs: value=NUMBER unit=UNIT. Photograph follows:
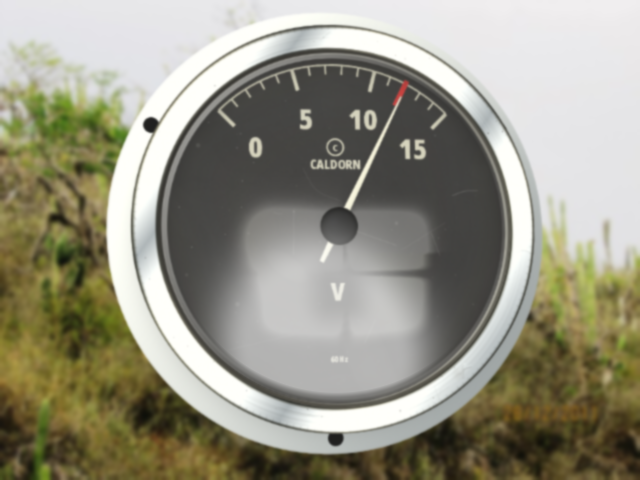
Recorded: value=12 unit=V
